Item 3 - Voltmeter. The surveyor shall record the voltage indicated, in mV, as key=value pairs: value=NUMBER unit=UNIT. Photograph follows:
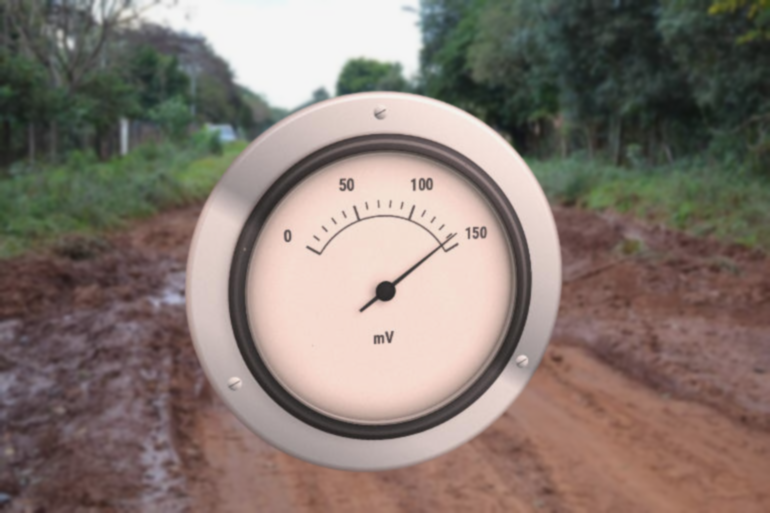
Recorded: value=140 unit=mV
